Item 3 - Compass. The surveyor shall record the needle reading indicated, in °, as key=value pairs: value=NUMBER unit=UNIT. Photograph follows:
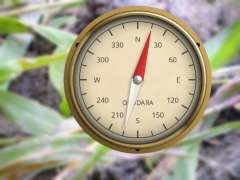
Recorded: value=15 unit=°
